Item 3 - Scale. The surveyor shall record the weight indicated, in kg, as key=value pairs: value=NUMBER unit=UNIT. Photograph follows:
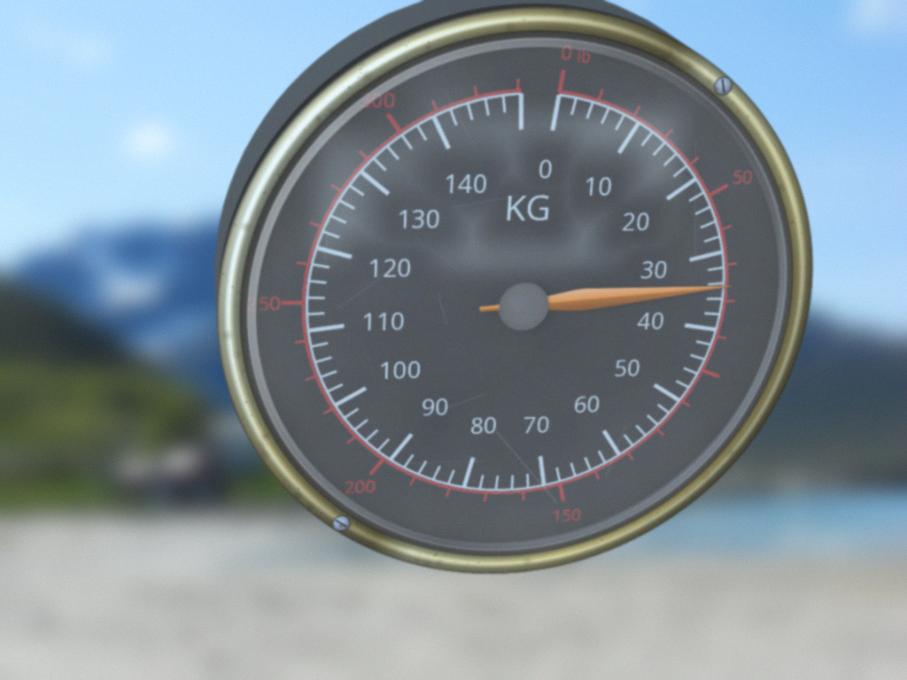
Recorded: value=34 unit=kg
